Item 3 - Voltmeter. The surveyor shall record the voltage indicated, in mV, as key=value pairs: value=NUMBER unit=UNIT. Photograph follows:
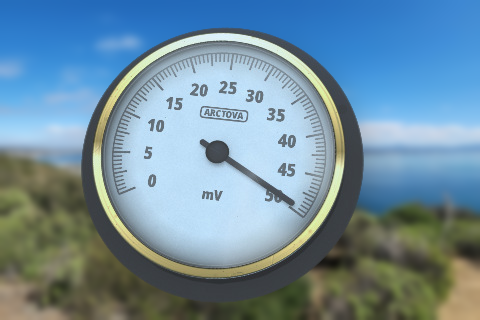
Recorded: value=49.5 unit=mV
